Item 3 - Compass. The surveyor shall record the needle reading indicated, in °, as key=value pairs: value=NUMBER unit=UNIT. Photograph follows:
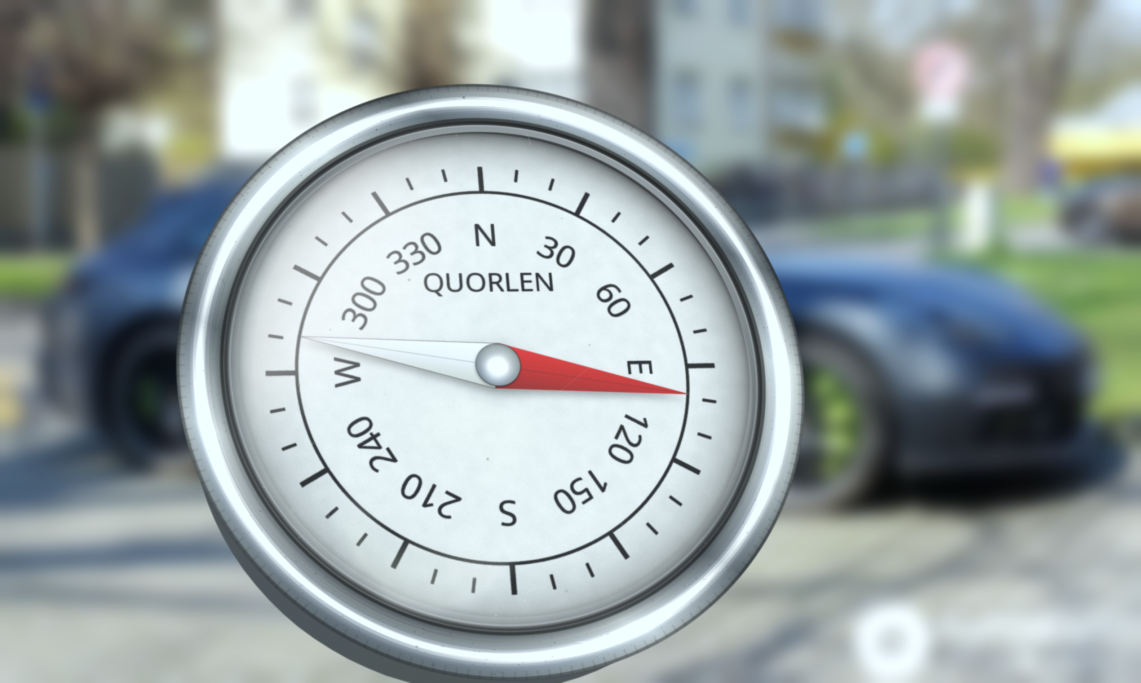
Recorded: value=100 unit=°
